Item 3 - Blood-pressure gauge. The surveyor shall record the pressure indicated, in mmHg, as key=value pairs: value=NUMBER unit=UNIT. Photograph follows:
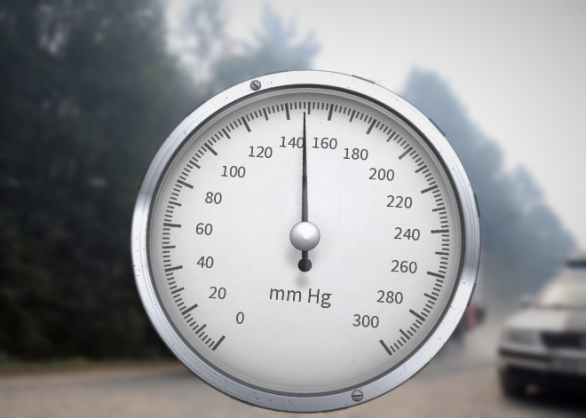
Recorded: value=148 unit=mmHg
